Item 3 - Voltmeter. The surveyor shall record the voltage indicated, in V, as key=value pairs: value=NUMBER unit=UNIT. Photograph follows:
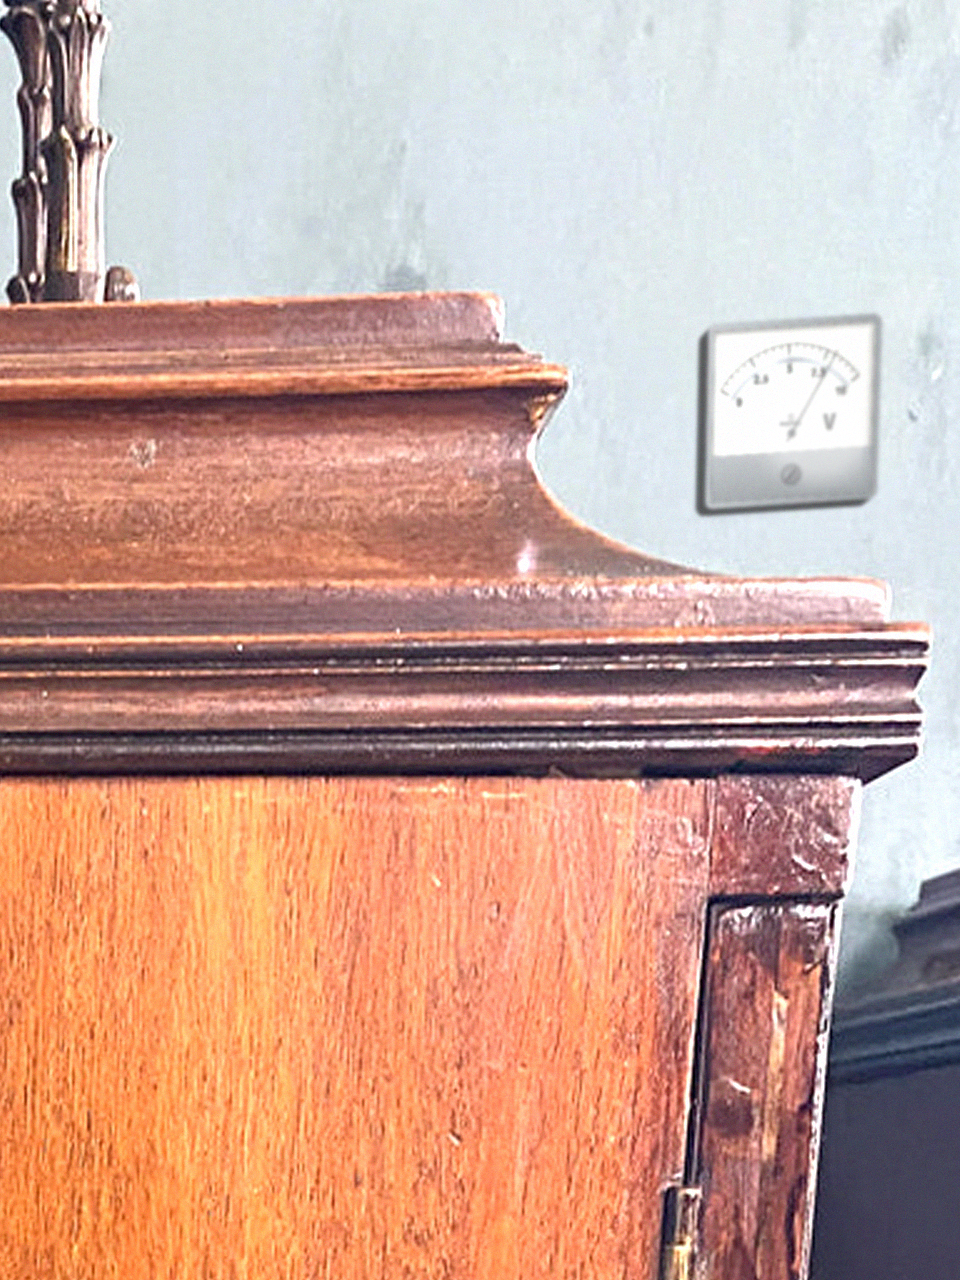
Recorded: value=8 unit=V
